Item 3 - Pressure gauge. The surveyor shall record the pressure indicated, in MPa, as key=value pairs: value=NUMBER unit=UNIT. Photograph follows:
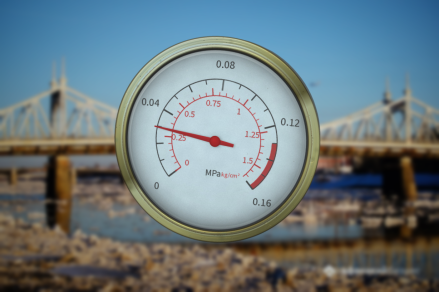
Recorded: value=0.03 unit=MPa
